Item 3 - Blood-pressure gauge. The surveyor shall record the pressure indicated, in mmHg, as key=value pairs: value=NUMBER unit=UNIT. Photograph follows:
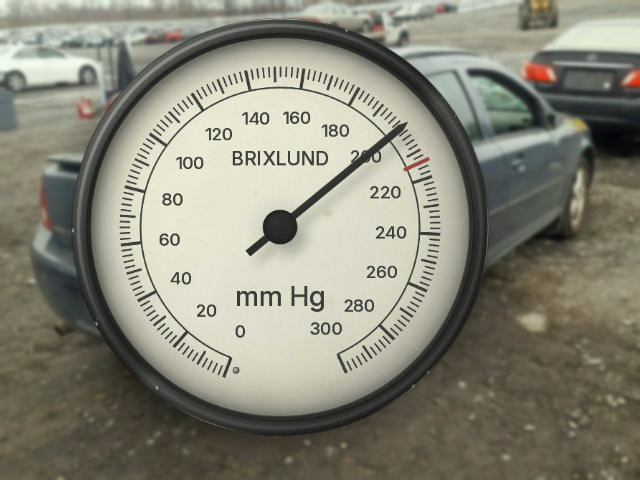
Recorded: value=200 unit=mmHg
